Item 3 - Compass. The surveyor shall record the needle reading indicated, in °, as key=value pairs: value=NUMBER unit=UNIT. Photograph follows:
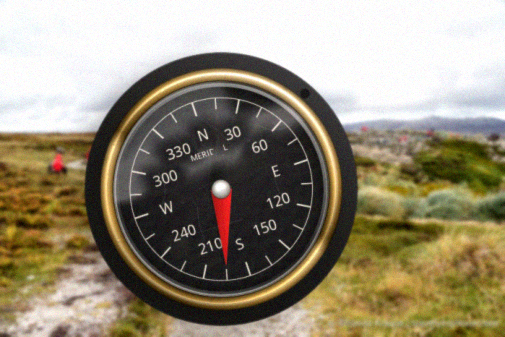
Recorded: value=195 unit=°
